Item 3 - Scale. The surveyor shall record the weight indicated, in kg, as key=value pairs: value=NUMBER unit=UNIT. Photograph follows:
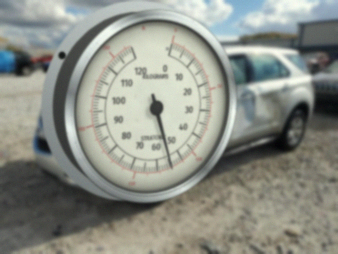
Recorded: value=55 unit=kg
